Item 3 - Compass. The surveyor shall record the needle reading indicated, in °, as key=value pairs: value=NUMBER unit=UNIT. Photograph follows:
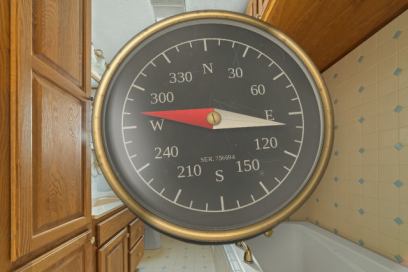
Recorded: value=280 unit=°
